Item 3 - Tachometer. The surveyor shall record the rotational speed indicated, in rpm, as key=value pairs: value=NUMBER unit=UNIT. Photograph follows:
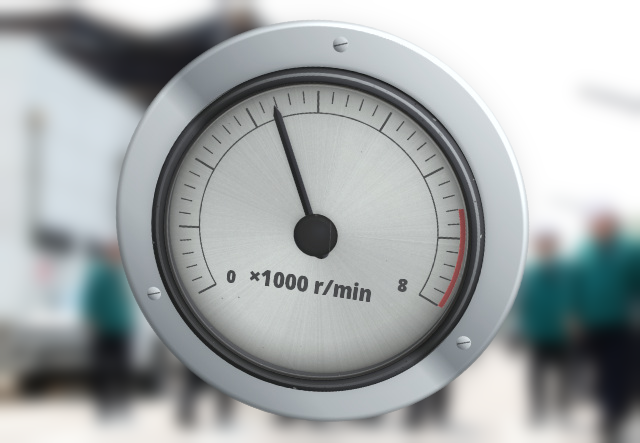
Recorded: value=3400 unit=rpm
